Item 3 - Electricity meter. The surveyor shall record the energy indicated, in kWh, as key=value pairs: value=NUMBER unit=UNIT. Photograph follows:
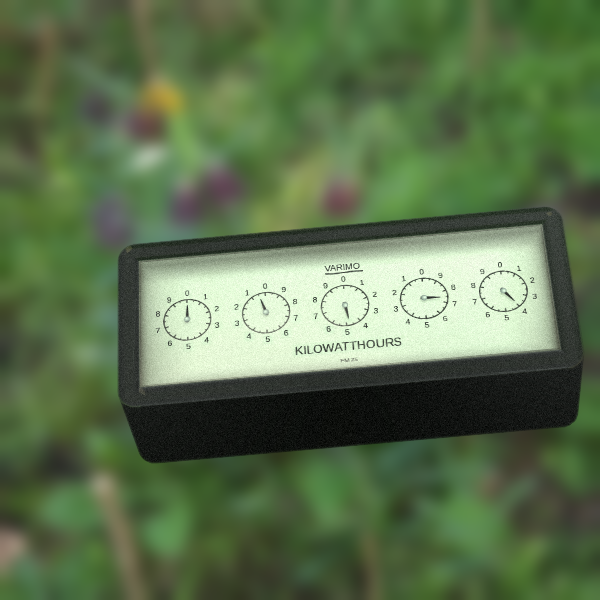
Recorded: value=474 unit=kWh
